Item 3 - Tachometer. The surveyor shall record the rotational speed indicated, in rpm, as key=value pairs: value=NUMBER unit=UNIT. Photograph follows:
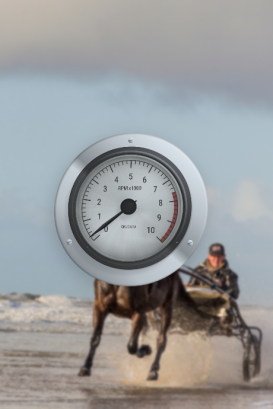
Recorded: value=200 unit=rpm
